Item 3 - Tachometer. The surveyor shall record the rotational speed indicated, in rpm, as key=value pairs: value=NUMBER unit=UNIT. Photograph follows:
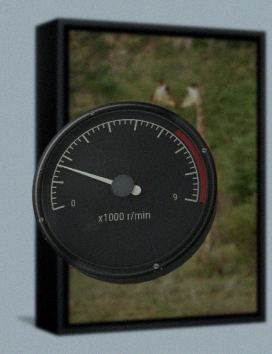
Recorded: value=1600 unit=rpm
